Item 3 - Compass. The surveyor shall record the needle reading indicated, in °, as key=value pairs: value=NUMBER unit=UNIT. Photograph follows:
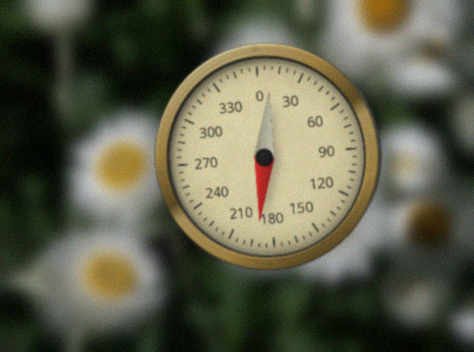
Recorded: value=190 unit=°
